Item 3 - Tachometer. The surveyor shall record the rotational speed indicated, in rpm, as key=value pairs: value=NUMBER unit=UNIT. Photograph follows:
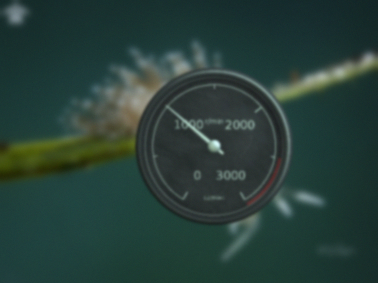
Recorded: value=1000 unit=rpm
